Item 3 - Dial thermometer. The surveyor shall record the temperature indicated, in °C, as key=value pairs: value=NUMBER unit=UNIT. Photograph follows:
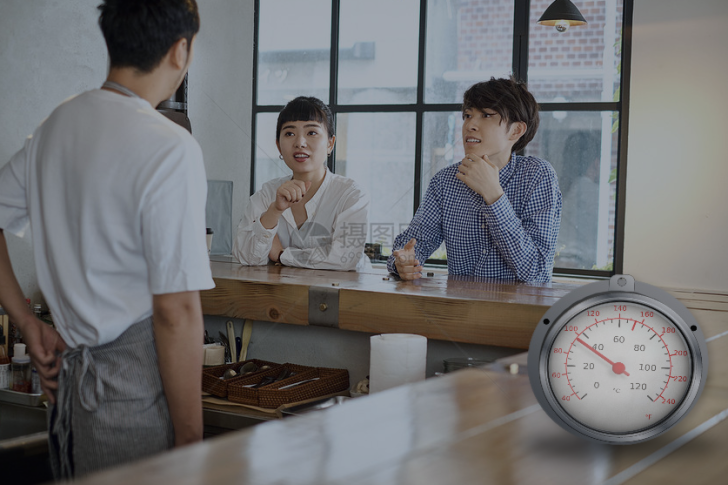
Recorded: value=36 unit=°C
